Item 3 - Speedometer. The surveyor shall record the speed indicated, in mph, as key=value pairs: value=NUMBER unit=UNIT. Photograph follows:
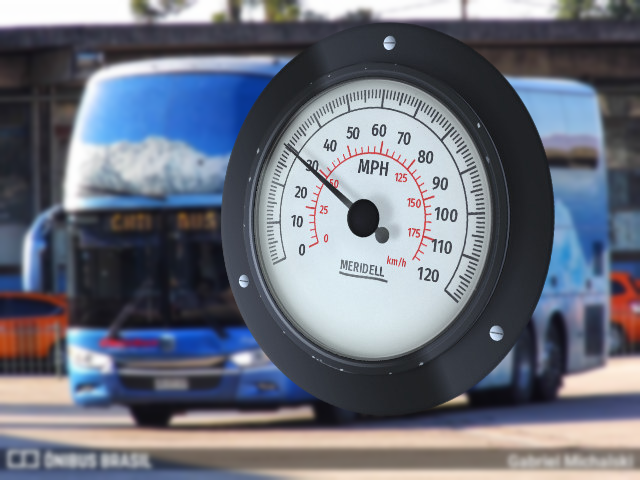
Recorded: value=30 unit=mph
